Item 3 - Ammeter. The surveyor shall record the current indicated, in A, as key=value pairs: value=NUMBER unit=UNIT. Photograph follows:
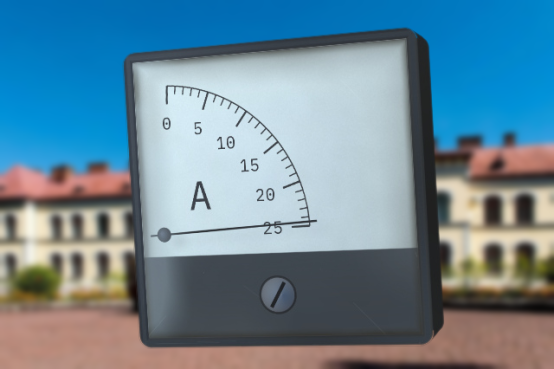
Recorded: value=24.5 unit=A
